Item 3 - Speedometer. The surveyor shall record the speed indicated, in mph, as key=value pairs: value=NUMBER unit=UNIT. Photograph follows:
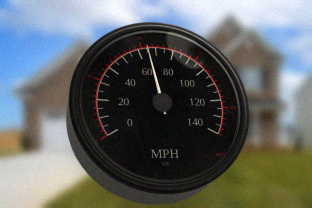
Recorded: value=65 unit=mph
